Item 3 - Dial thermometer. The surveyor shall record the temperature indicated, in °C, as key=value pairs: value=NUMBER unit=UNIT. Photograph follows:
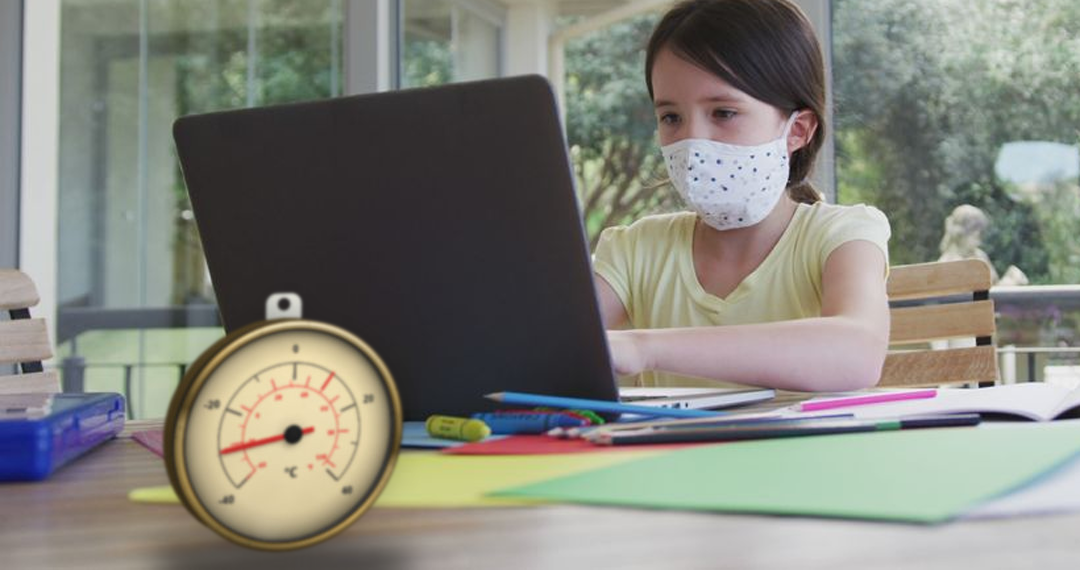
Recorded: value=-30 unit=°C
